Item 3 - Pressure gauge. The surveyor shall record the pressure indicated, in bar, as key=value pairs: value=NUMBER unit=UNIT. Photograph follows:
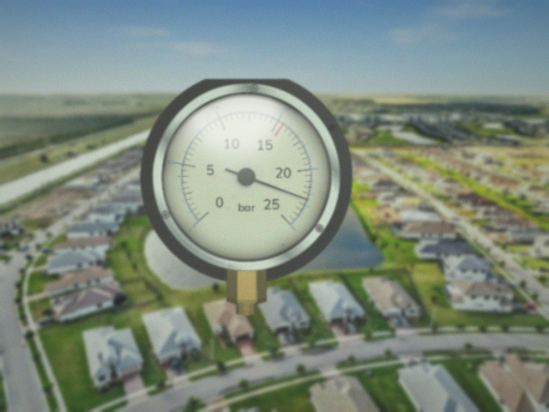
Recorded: value=22.5 unit=bar
